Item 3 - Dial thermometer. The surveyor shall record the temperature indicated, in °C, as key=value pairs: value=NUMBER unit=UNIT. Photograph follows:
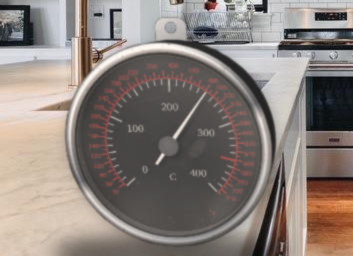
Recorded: value=250 unit=°C
